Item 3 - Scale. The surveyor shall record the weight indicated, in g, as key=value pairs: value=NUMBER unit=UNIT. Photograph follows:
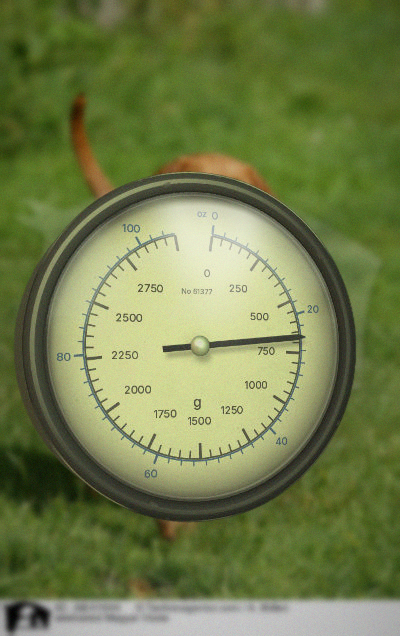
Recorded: value=675 unit=g
